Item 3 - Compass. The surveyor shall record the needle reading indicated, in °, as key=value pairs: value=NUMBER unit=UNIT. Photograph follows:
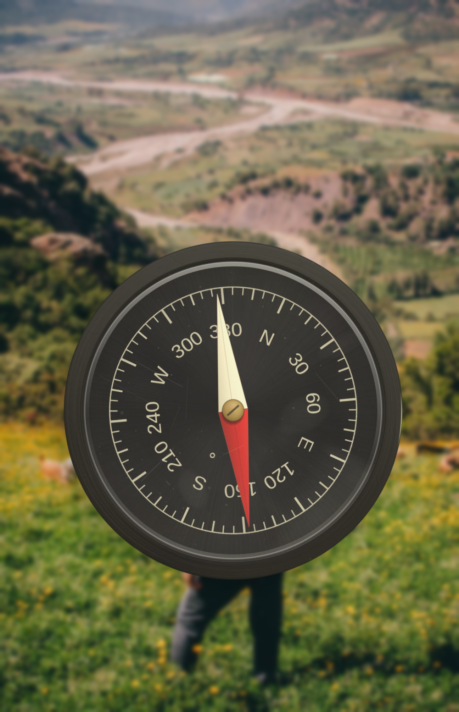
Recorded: value=147.5 unit=°
